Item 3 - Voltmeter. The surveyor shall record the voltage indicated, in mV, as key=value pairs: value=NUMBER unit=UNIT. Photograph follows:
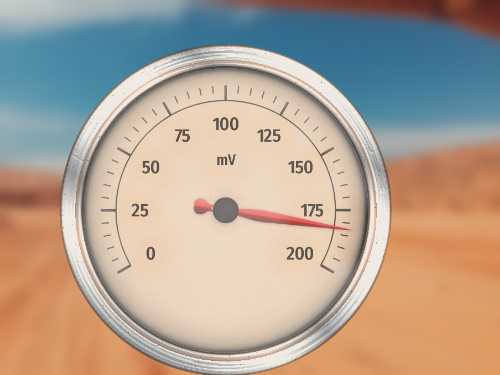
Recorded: value=182.5 unit=mV
